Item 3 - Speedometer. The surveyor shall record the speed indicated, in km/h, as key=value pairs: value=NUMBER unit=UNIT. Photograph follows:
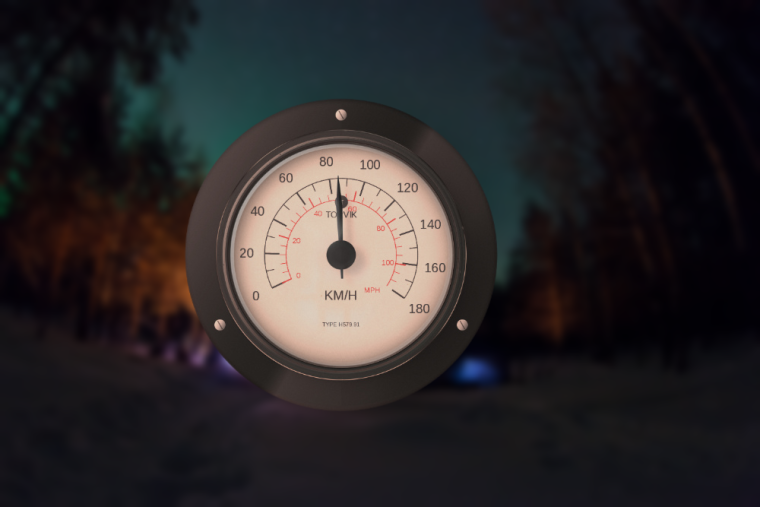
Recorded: value=85 unit=km/h
